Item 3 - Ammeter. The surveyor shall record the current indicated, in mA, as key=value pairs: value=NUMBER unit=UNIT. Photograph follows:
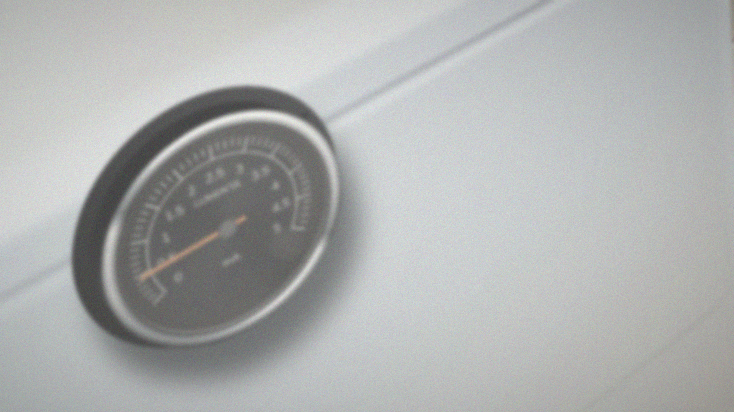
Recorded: value=0.5 unit=mA
